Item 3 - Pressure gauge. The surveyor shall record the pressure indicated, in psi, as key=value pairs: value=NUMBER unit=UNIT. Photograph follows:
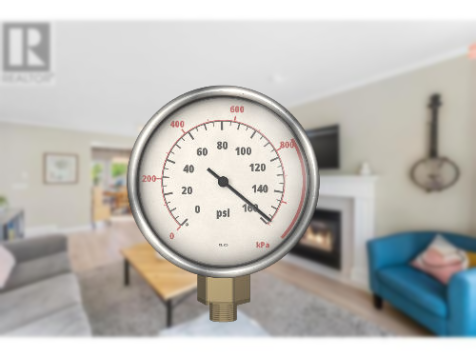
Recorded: value=157.5 unit=psi
